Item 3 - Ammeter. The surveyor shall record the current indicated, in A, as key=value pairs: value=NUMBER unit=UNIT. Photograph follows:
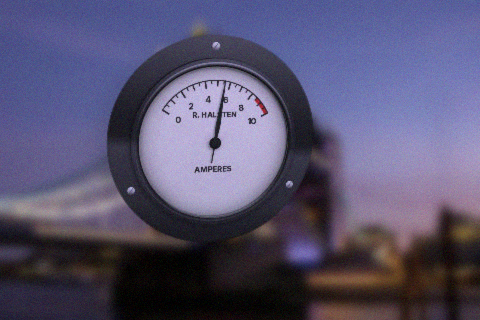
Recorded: value=5.5 unit=A
